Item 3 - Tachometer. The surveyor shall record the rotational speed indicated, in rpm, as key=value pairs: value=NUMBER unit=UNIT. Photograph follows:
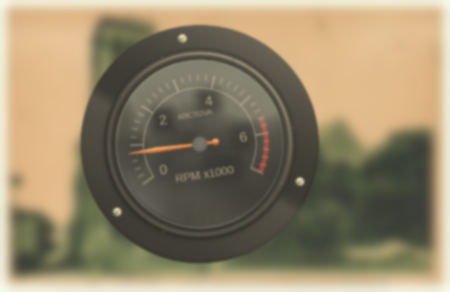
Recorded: value=800 unit=rpm
